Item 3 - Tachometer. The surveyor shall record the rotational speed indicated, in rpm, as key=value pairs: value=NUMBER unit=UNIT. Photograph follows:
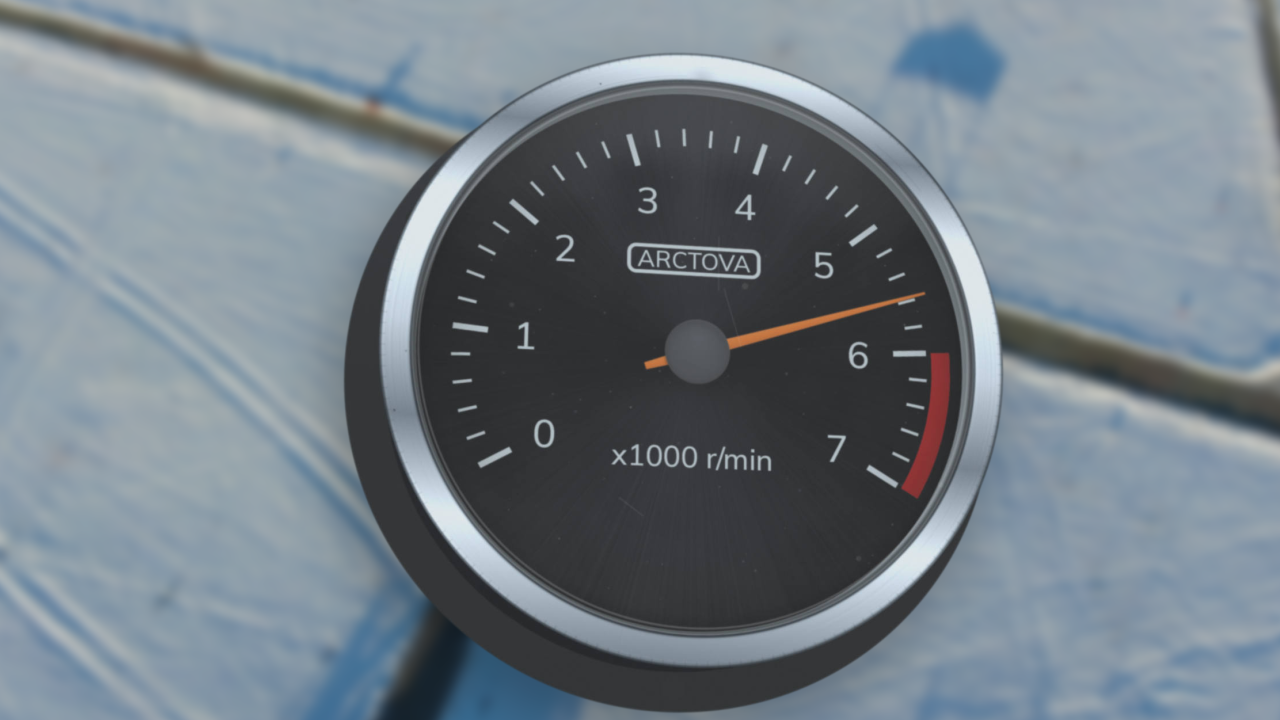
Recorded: value=5600 unit=rpm
